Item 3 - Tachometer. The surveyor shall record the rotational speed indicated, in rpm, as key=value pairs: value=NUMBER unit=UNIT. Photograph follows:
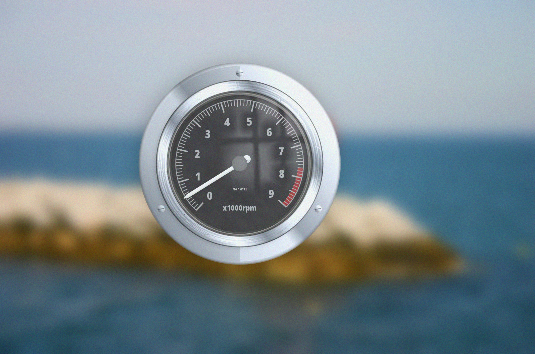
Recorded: value=500 unit=rpm
